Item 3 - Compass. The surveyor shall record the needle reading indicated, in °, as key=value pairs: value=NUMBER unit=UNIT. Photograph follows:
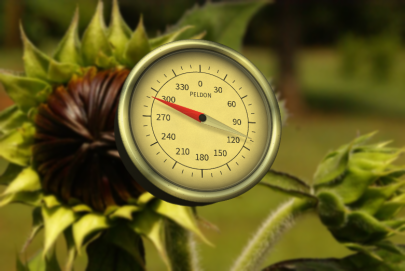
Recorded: value=290 unit=°
